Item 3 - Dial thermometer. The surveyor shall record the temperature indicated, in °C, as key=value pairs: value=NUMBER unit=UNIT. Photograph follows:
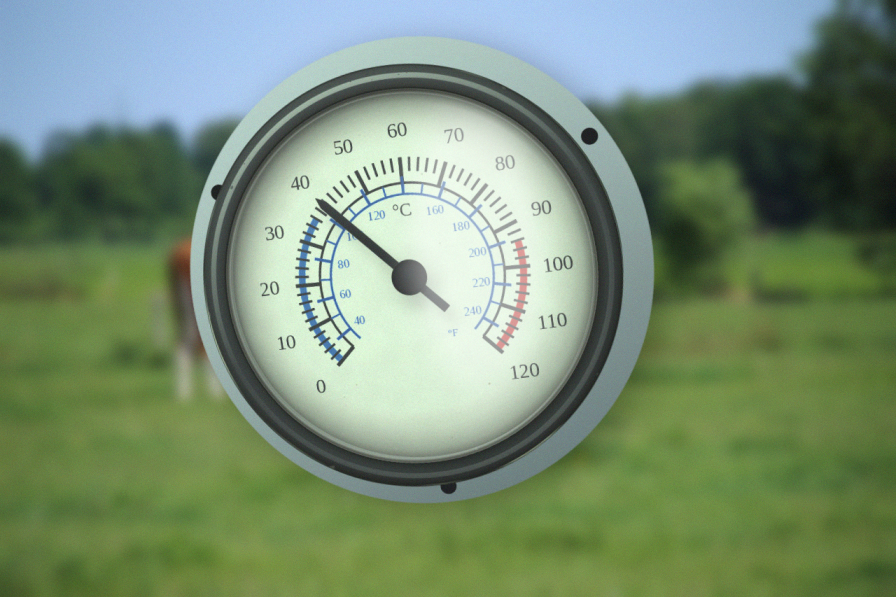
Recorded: value=40 unit=°C
